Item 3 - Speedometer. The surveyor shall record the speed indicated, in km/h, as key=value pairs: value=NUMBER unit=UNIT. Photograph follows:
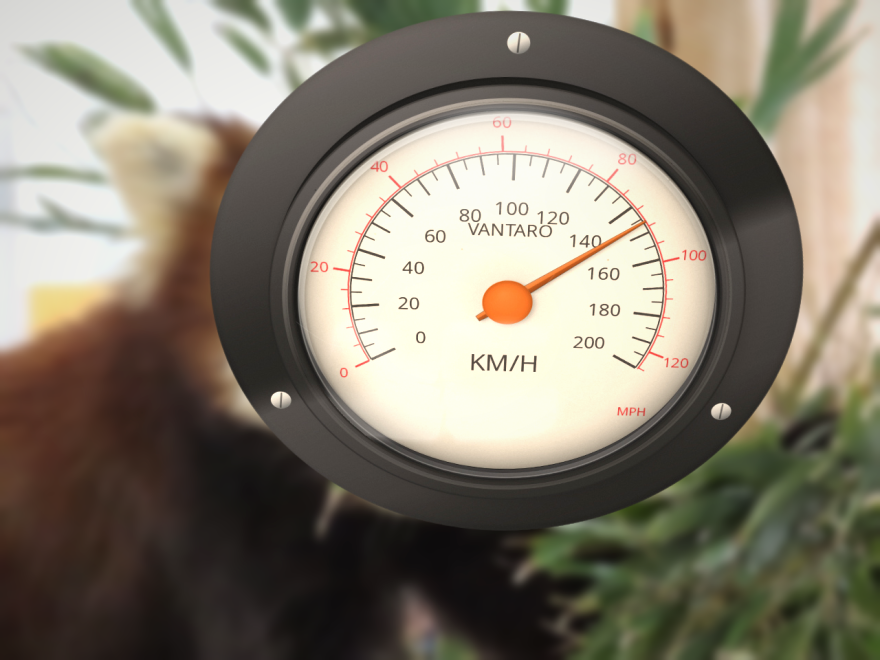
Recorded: value=145 unit=km/h
